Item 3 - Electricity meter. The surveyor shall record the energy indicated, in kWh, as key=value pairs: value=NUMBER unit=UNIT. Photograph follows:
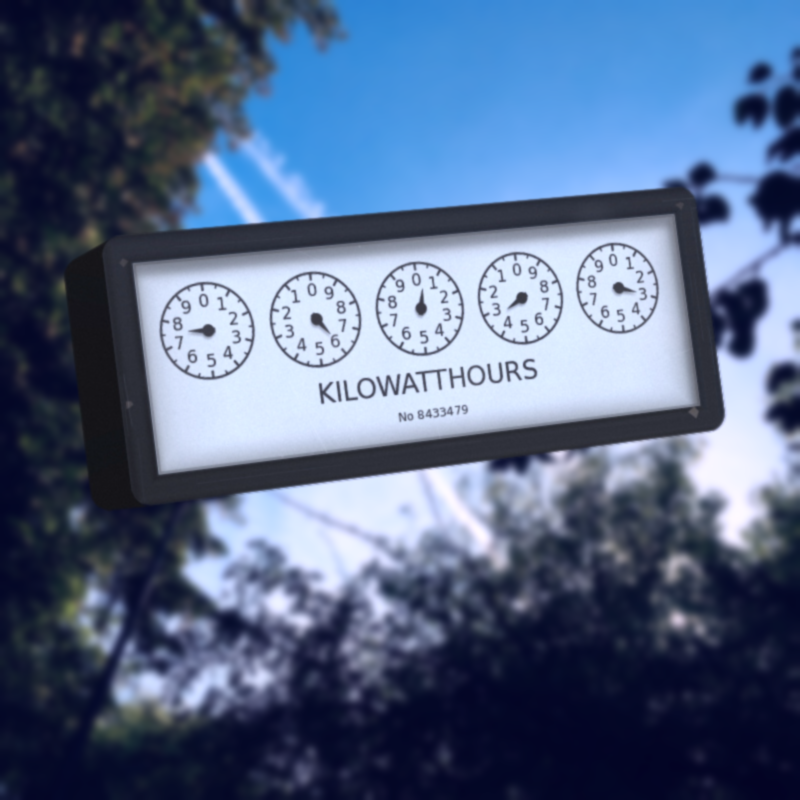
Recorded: value=76033 unit=kWh
